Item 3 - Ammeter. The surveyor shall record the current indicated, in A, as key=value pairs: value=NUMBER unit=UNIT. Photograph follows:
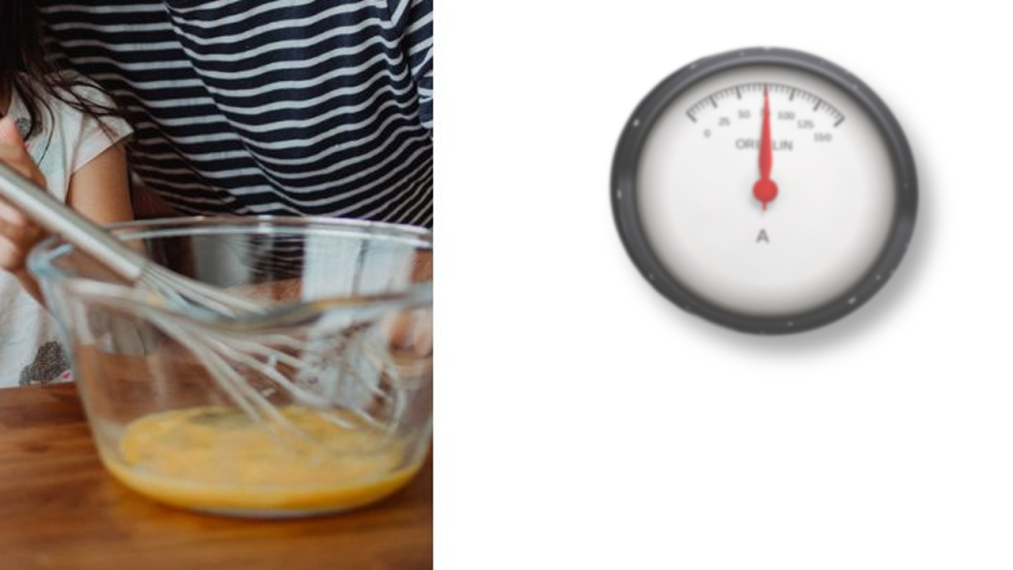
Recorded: value=75 unit=A
